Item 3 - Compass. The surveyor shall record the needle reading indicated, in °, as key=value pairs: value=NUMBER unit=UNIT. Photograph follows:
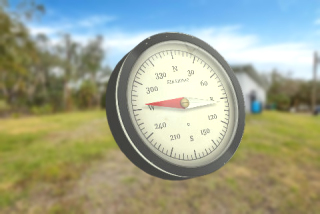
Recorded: value=275 unit=°
